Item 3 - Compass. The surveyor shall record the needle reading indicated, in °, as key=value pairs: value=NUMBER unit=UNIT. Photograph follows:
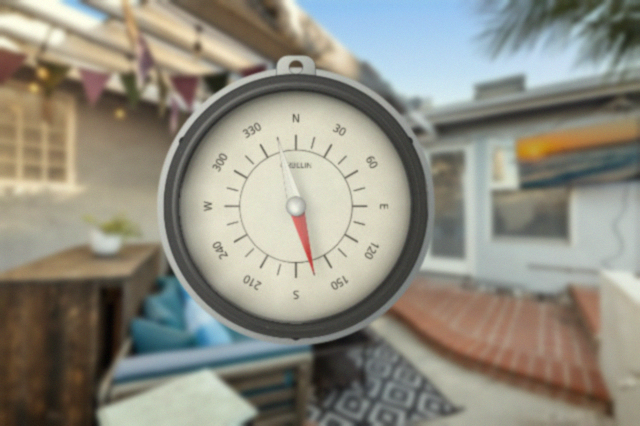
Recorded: value=165 unit=°
